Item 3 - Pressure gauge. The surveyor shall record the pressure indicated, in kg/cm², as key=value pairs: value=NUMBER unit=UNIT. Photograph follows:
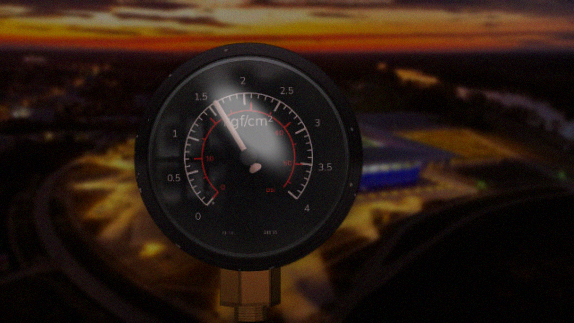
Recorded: value=1.6 unit=kg/cm²
